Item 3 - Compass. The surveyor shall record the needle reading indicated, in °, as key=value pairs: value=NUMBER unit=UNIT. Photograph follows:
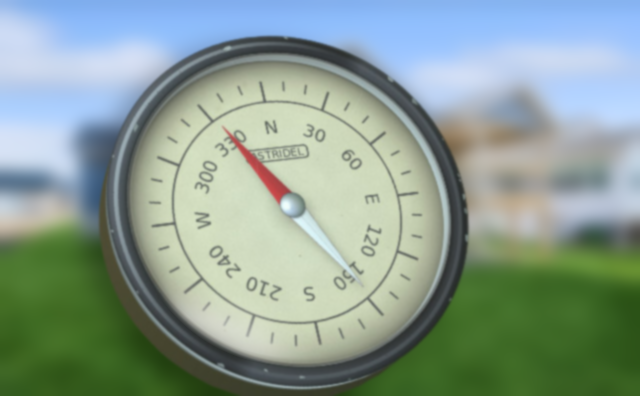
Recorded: value=330 unit=°
